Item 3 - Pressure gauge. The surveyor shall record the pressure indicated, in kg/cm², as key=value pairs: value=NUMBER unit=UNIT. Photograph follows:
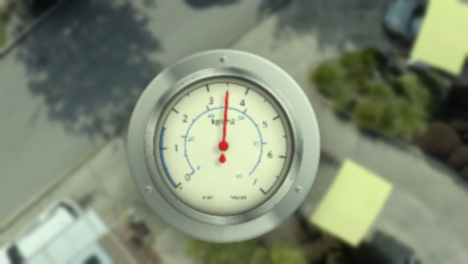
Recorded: value=3.5 unit=kg/cm²
